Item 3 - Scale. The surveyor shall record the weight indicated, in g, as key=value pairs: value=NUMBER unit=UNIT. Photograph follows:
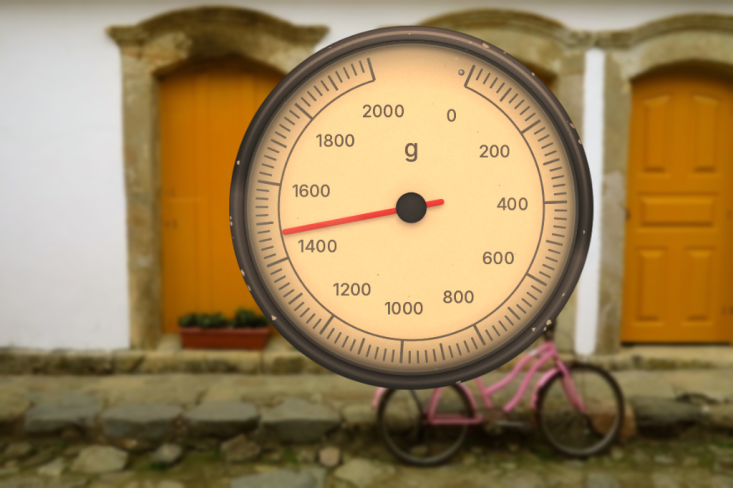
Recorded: value=1470 unit=g
